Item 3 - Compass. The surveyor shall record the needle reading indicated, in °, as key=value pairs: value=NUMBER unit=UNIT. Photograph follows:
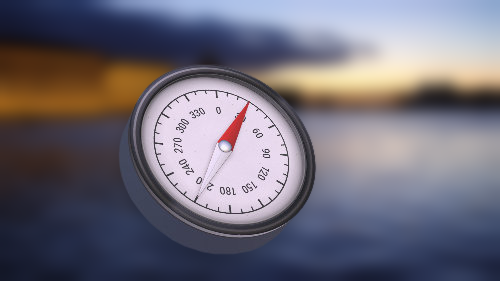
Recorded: value=30 unit=°
